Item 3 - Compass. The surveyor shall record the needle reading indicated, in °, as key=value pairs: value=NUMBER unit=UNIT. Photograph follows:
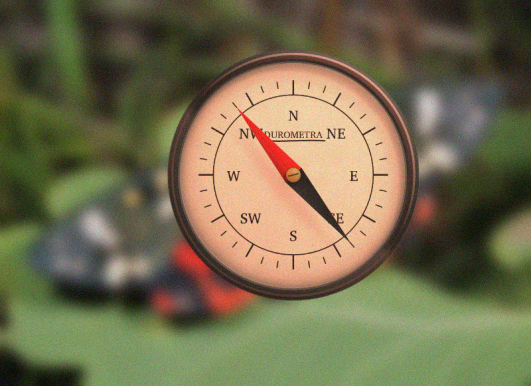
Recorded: value=320 unit=°
